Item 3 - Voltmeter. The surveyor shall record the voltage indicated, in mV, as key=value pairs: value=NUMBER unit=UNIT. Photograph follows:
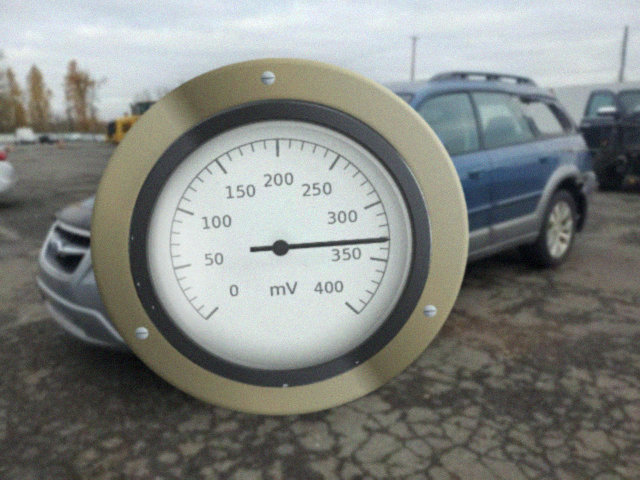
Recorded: value=330 unit=mV
